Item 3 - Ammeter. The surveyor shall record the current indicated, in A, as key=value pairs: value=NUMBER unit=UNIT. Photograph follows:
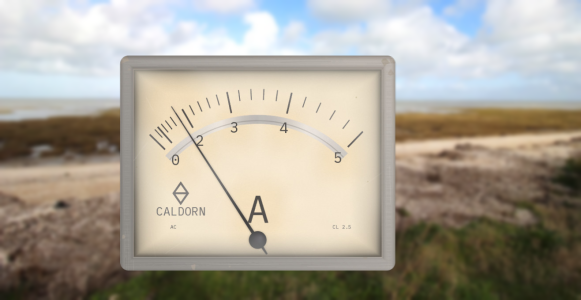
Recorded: value=1.8 unit=A
